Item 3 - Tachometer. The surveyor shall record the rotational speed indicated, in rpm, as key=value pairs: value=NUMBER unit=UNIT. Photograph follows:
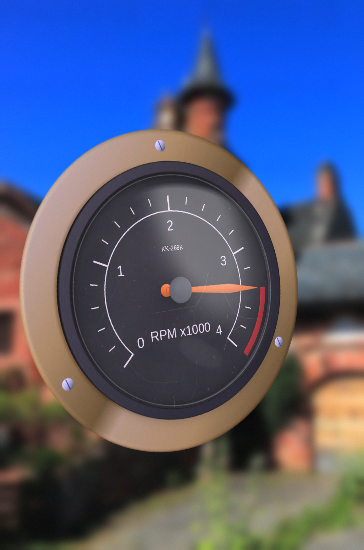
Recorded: value=3400 unit=rpm
